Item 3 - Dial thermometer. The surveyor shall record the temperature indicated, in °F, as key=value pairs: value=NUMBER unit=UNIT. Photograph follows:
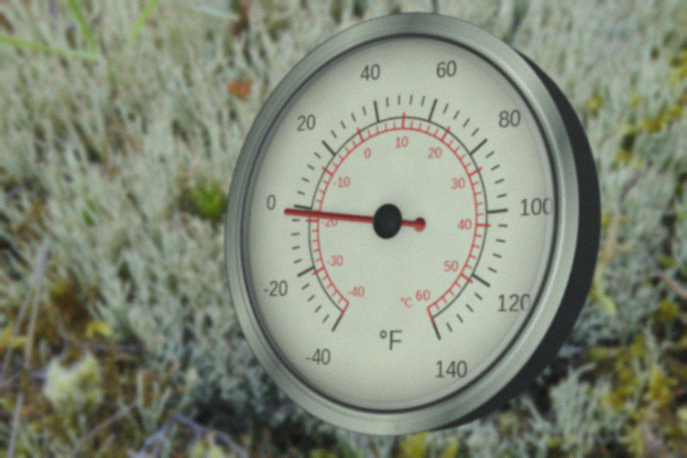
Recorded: value=-2 unit=°F
